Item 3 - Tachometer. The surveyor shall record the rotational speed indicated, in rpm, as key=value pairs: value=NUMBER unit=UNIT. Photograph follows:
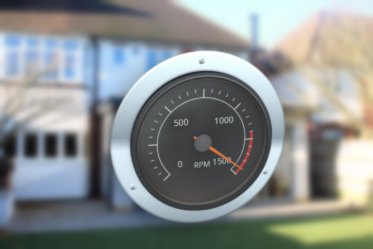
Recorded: value=1450 unit=rpm
